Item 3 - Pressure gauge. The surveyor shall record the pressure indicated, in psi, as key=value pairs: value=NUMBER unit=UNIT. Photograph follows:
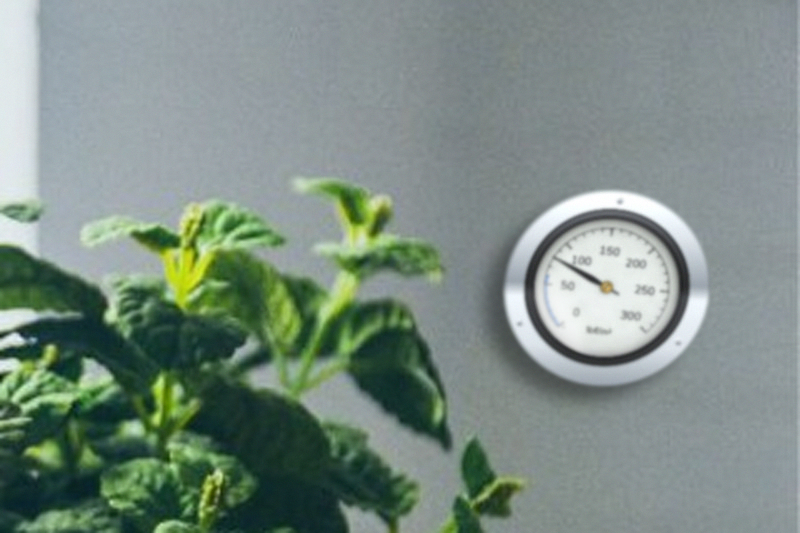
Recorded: value=80 unit=psi
